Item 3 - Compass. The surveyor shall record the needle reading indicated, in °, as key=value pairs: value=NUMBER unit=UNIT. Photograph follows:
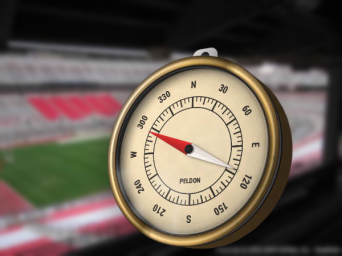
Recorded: value=295 unit=°
